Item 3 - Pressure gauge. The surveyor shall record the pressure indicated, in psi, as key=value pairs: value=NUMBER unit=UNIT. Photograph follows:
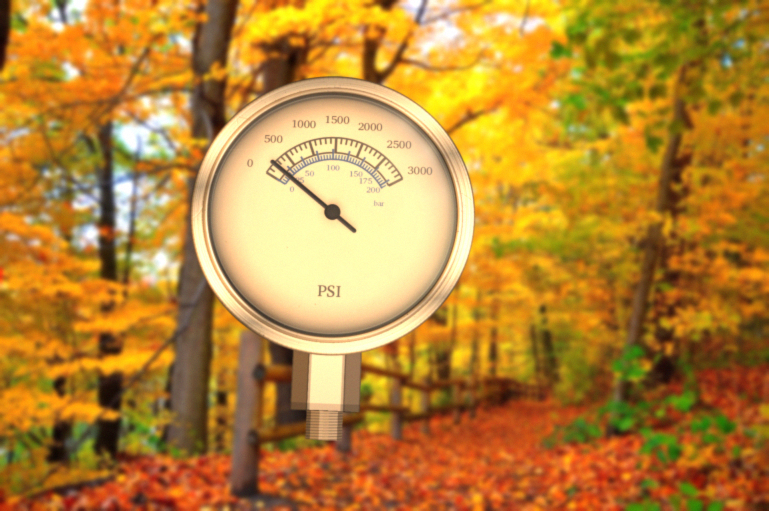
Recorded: value=200 unit=psi
